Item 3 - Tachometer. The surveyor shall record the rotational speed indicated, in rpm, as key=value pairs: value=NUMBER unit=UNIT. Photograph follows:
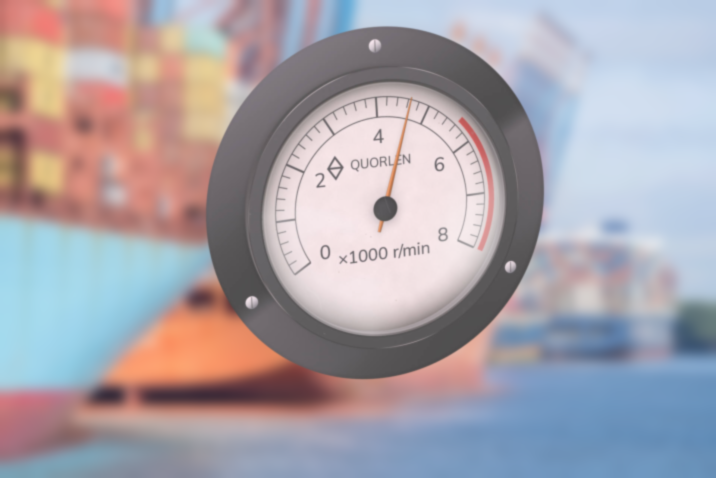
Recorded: value=4600 unit=rpm
